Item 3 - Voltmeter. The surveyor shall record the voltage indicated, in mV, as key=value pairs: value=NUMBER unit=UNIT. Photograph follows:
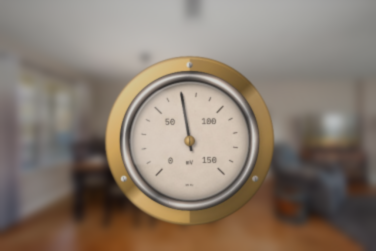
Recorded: value=70 unit=mV
